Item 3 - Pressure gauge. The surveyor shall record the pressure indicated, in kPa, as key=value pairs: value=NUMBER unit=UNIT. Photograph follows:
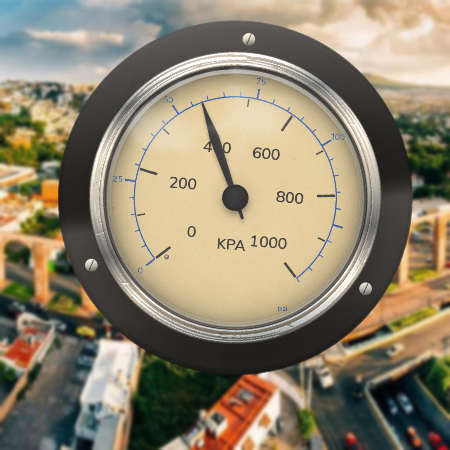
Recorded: value=400 unit=kPa
